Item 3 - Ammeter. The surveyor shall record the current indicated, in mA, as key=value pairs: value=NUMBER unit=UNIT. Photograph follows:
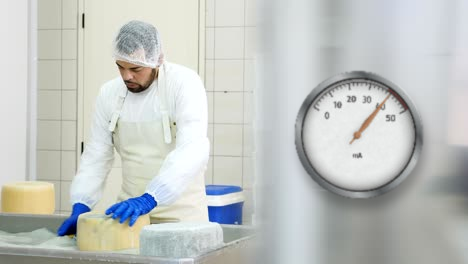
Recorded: value=40 unit=mA
